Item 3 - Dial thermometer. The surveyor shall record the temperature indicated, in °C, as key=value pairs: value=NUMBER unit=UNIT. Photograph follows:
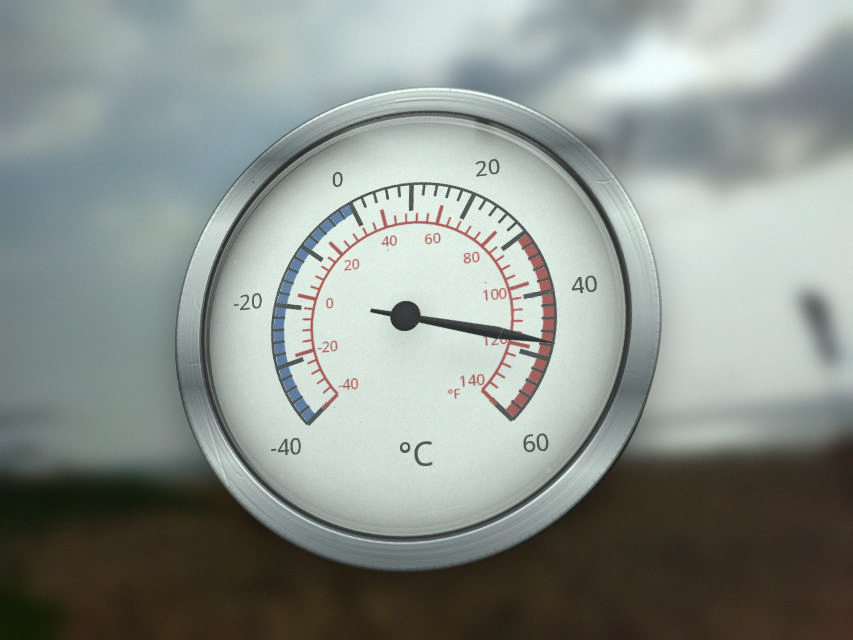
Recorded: value=48 unit=°C
